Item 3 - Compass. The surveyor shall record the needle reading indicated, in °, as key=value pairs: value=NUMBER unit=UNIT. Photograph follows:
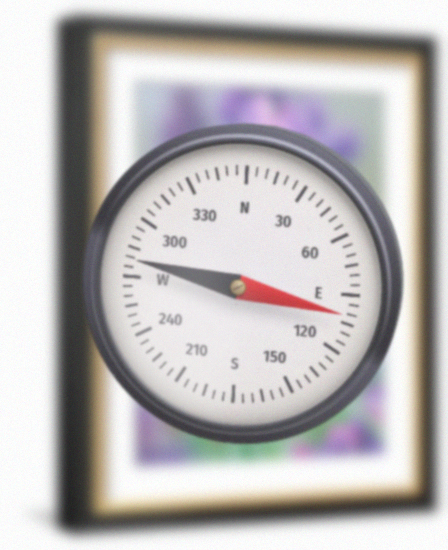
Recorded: value=100 unit=°
